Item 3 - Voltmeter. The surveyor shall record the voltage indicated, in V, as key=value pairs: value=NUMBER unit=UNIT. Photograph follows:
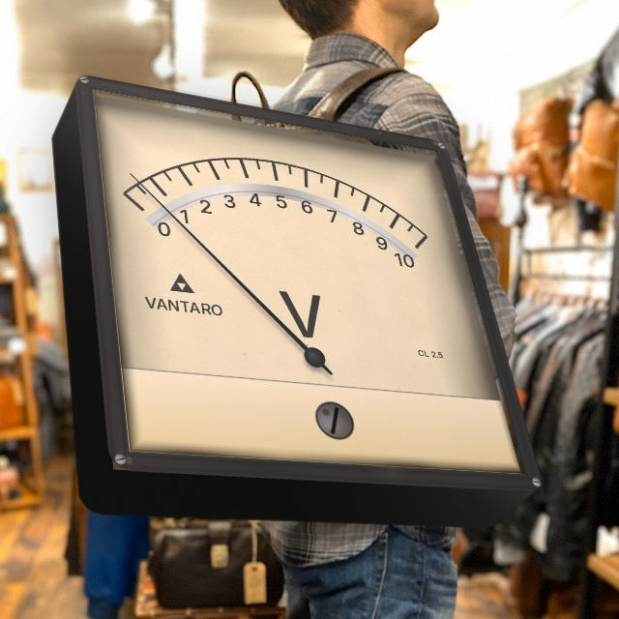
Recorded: value=0.5 unit=V
